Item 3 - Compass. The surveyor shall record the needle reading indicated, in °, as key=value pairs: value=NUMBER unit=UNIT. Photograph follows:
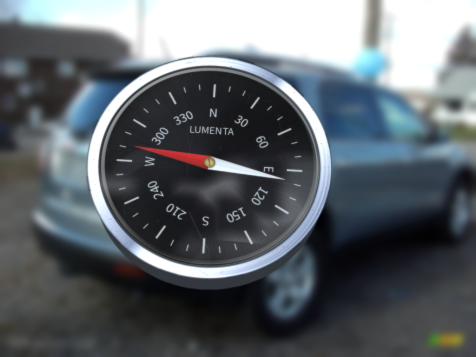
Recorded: value=280 unit=°
